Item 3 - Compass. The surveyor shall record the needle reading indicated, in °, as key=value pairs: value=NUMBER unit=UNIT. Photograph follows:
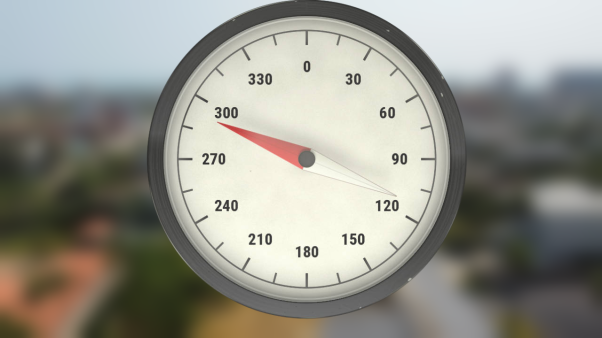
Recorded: value=292.5 unit=°
